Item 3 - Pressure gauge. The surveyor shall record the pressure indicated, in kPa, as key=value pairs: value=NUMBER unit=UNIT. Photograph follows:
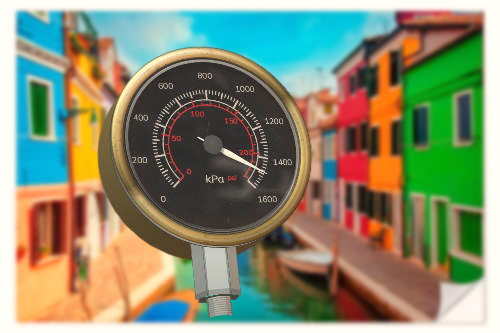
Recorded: value=1500 unit=kPa
